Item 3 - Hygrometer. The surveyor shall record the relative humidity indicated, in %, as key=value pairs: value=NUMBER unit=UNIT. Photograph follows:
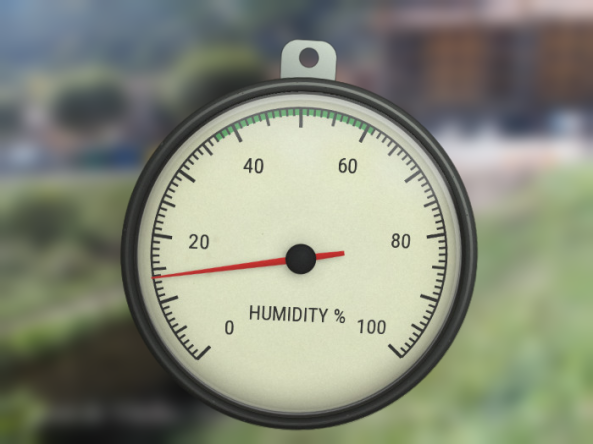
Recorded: value=14 unit=%
